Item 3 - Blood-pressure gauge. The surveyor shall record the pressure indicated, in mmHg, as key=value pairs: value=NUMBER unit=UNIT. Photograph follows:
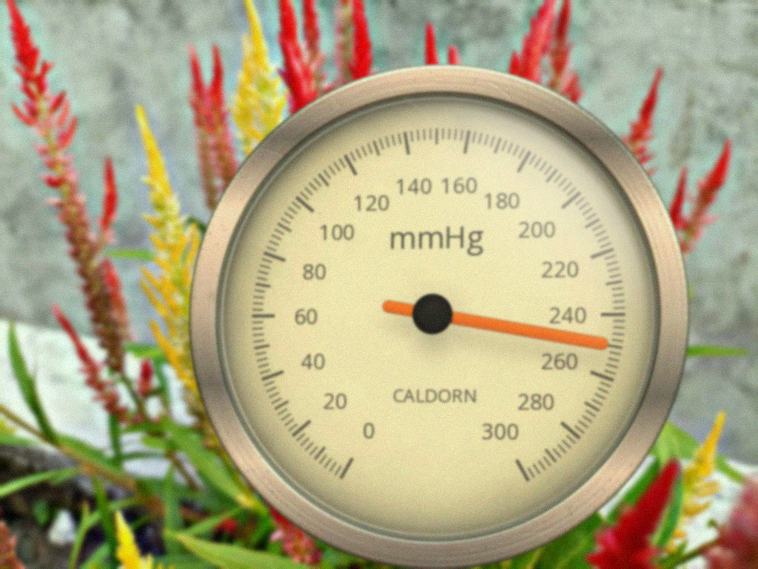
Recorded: value=250 unit=mmHg
